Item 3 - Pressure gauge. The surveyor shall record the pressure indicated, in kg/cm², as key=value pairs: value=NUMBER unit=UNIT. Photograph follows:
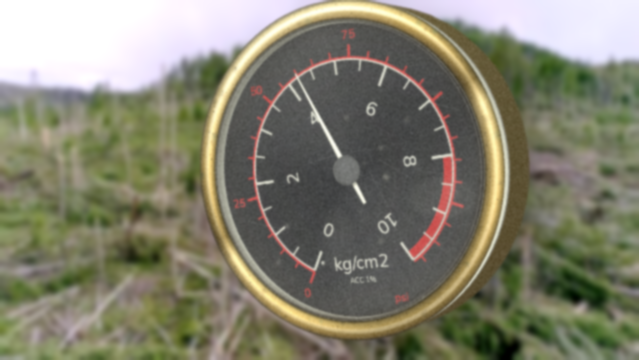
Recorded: value=4.25 unit=kg/cm²
